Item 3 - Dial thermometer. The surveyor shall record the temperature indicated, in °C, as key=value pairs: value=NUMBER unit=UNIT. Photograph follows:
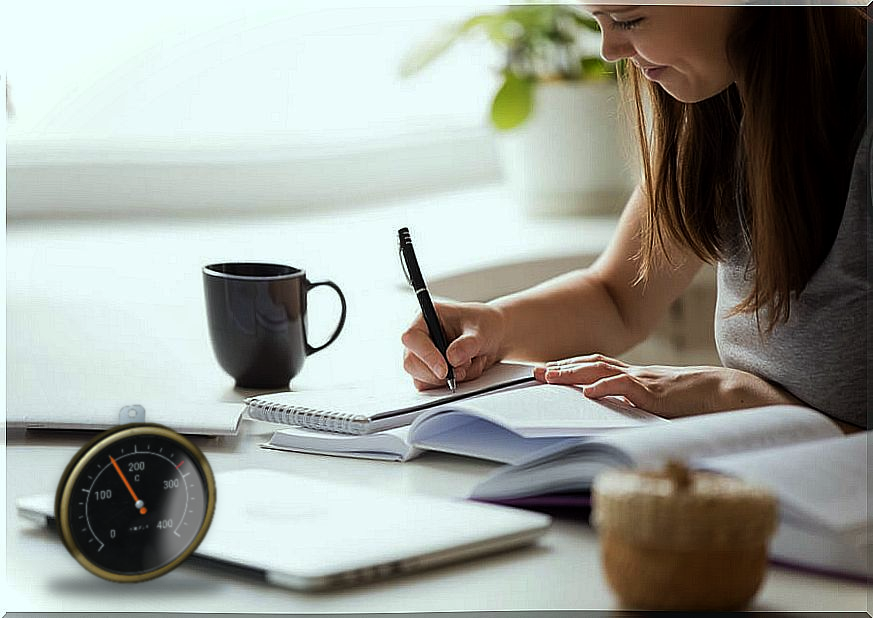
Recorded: value=160 unit=°C
